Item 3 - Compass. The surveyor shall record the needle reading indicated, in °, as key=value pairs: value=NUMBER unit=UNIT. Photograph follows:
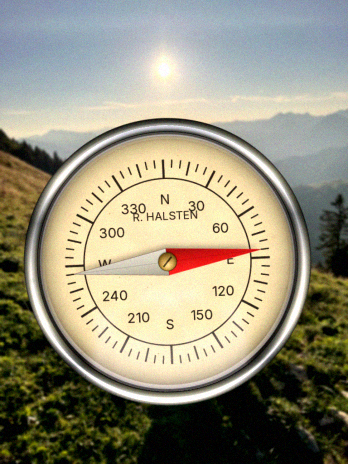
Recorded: value=85 unit=°
